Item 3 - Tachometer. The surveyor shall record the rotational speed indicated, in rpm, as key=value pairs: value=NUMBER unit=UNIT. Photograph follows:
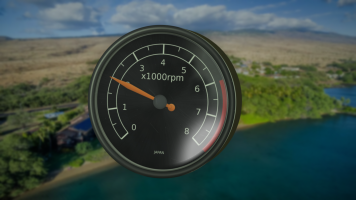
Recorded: value=2000 unit=rpm
